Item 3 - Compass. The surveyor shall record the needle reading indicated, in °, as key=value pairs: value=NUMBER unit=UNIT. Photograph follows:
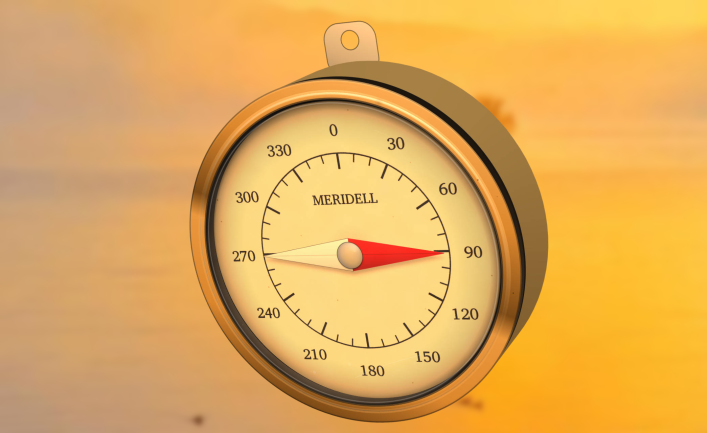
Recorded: value=90 unit=°
